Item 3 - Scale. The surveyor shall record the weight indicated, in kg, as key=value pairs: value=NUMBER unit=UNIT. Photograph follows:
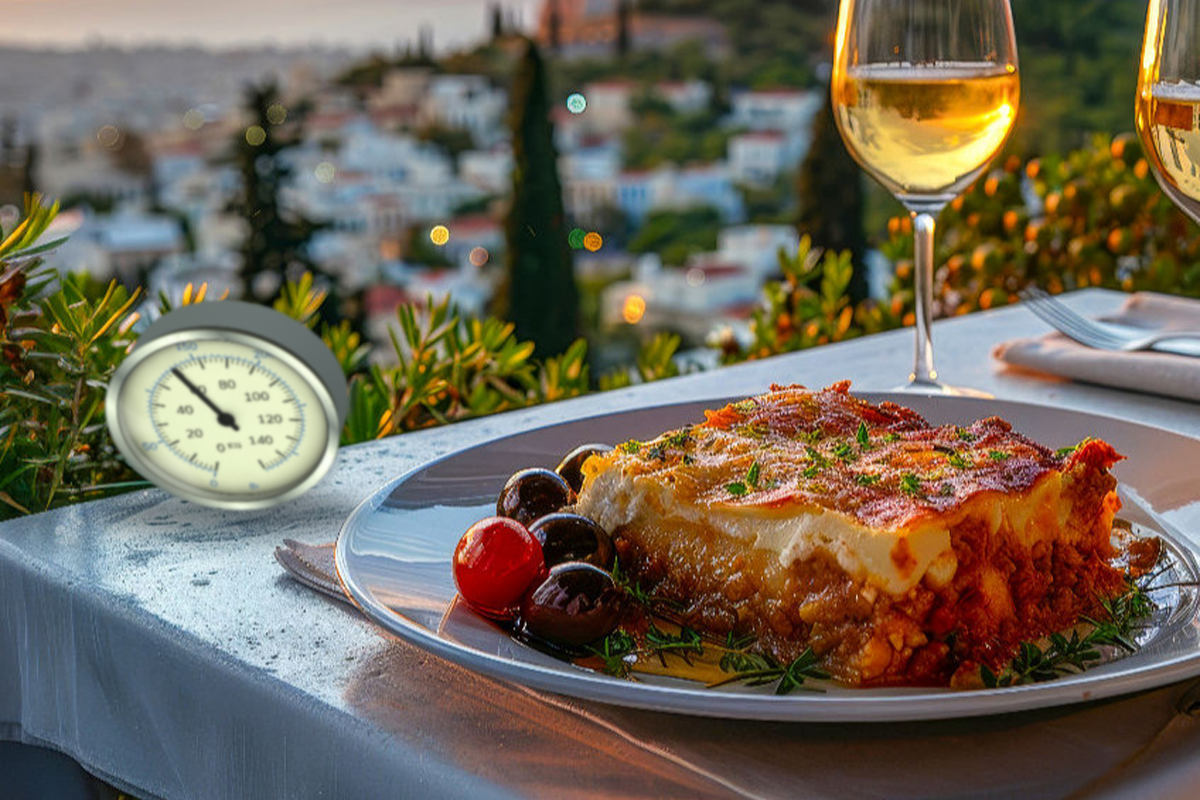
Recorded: value=60 unit=kg
